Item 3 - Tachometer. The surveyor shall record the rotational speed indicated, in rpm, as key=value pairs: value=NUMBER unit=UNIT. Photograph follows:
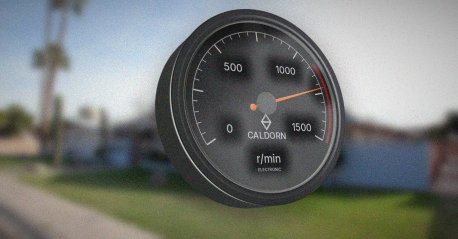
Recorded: value=1225 unit=rpm
